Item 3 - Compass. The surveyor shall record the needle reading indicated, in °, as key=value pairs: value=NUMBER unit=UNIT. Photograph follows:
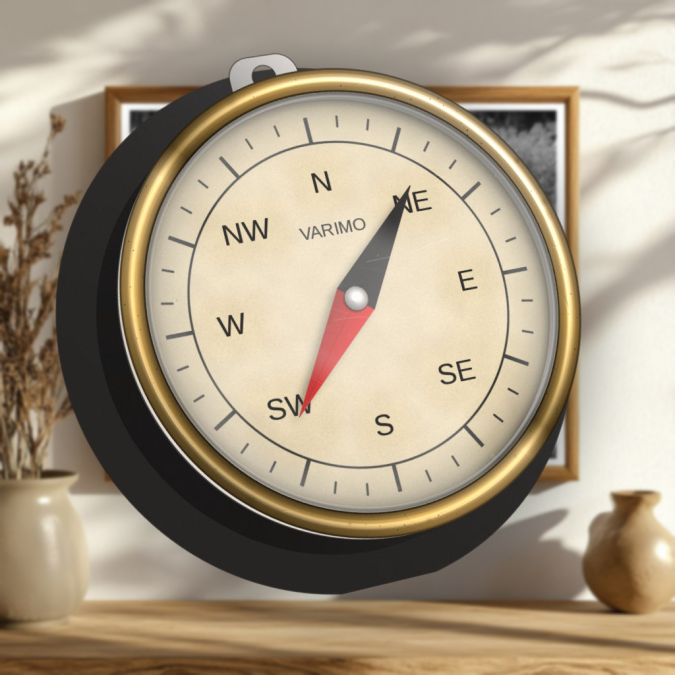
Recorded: value=220 unit=°
